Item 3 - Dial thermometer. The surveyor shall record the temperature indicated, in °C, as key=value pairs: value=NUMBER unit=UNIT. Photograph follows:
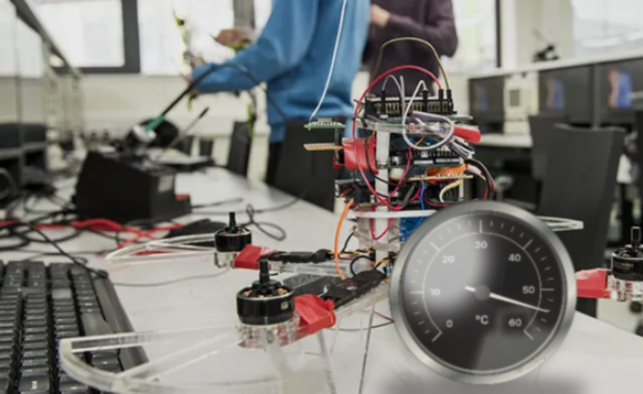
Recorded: value=54 unit=°C
